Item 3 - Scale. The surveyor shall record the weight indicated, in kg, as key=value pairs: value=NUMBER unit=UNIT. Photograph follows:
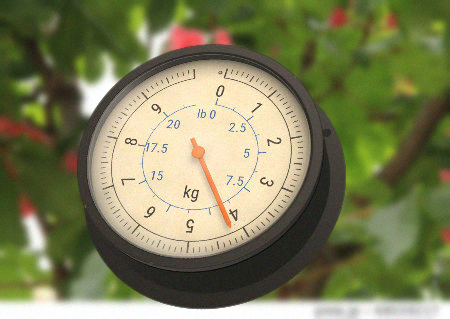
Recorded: value=4.2 unit=kg
